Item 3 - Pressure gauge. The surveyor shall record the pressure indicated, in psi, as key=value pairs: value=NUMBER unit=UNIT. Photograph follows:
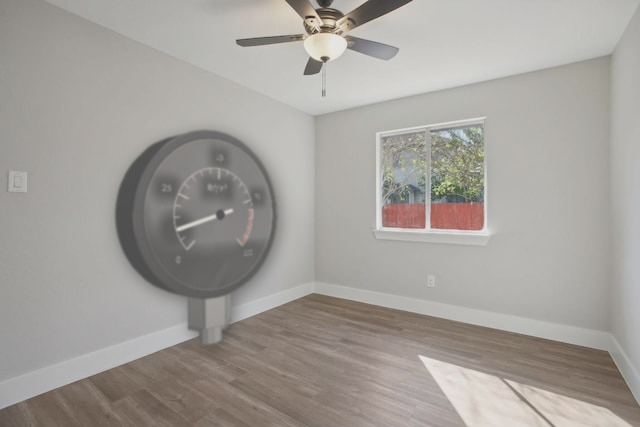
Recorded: value=10 unit=psi
